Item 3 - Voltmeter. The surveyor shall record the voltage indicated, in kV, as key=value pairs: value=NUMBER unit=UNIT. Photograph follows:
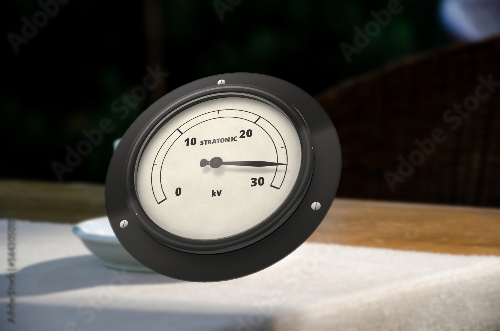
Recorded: value=27.5 unit=kV
